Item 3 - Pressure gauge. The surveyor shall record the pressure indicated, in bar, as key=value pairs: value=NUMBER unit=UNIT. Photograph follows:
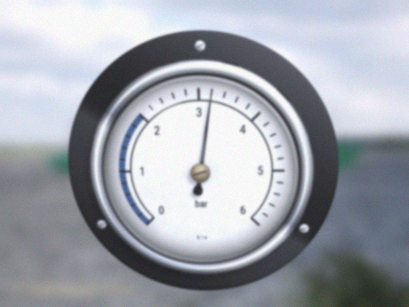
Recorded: value=3.2 unit=bar
